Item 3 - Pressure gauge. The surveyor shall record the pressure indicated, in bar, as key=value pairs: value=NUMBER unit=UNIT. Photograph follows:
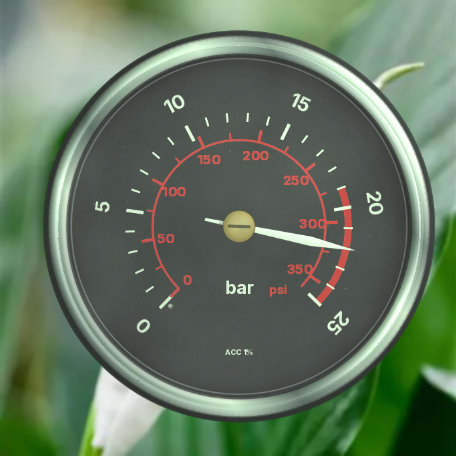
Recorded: value=22 unit=bar
